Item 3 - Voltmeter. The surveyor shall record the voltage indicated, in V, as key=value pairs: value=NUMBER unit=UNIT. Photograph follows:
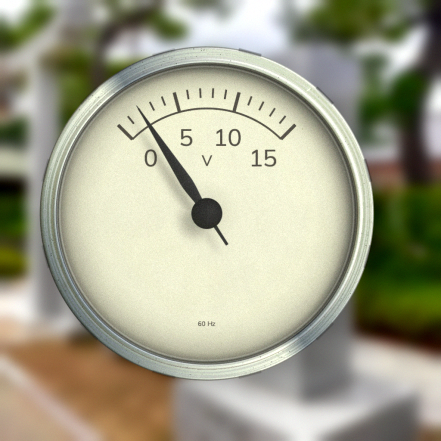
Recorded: value=2 unit=V
